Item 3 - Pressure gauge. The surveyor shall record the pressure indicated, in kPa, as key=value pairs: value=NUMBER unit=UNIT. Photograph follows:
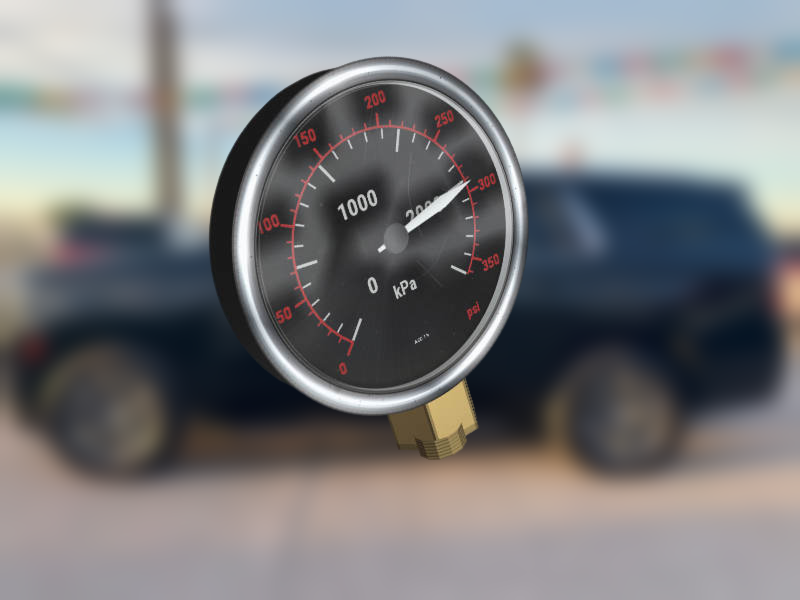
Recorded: value=2000 unit=kPa
